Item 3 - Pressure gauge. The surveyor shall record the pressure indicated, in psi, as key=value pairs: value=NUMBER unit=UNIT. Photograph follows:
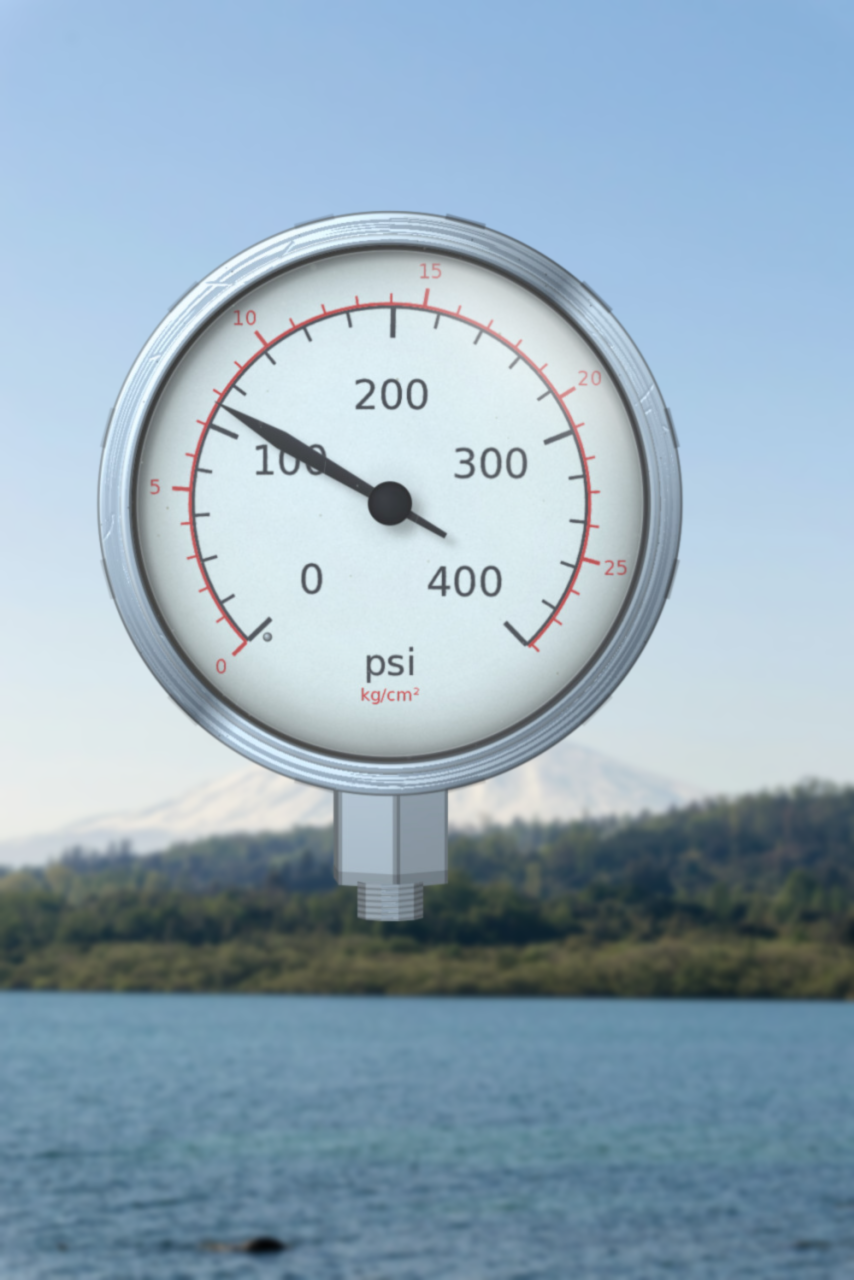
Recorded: value=110 unit=psi
